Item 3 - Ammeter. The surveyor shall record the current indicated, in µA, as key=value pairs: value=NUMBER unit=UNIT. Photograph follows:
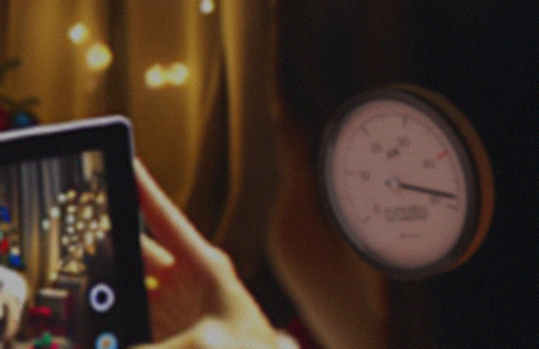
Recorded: value=47.5 unit=µA
